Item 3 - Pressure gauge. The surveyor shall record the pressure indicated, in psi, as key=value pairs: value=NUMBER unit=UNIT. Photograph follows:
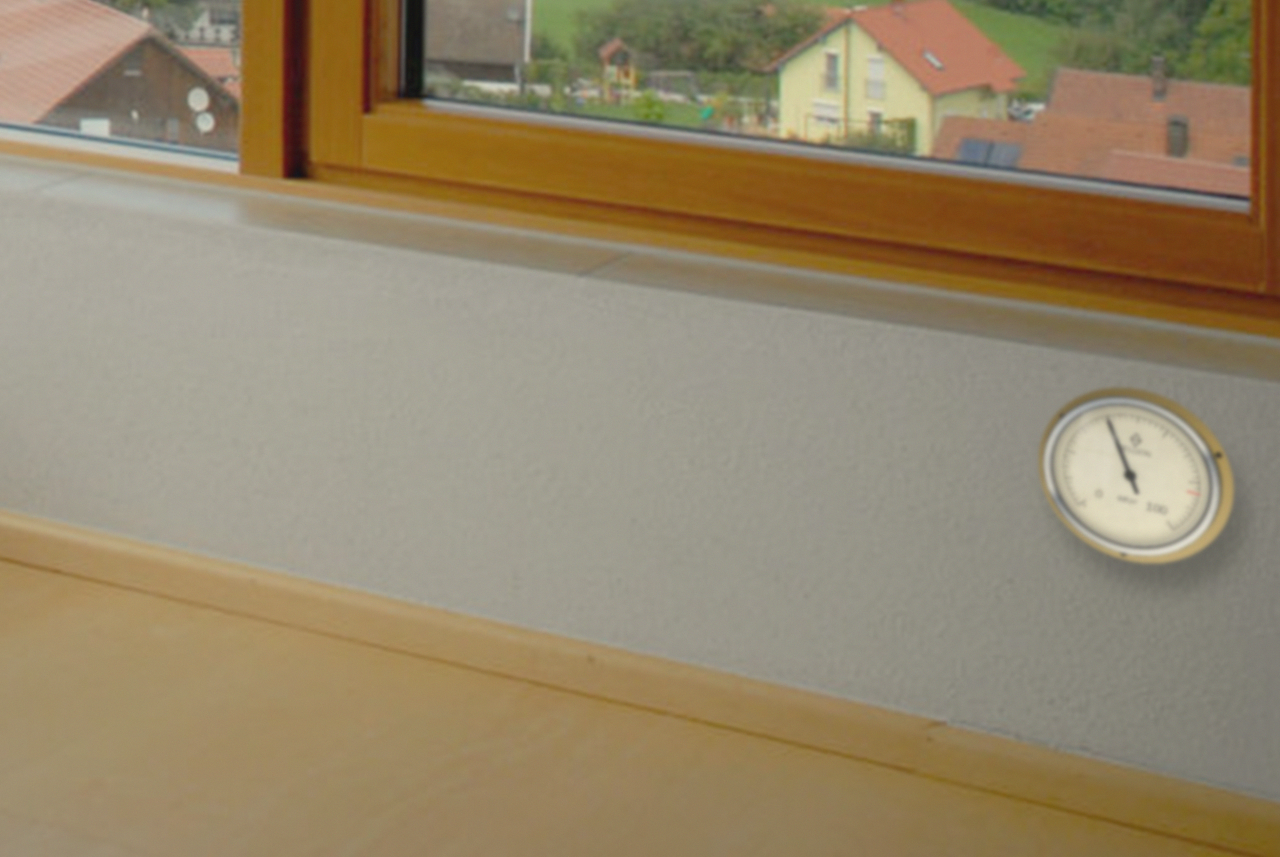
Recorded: value=40 unit=psi
